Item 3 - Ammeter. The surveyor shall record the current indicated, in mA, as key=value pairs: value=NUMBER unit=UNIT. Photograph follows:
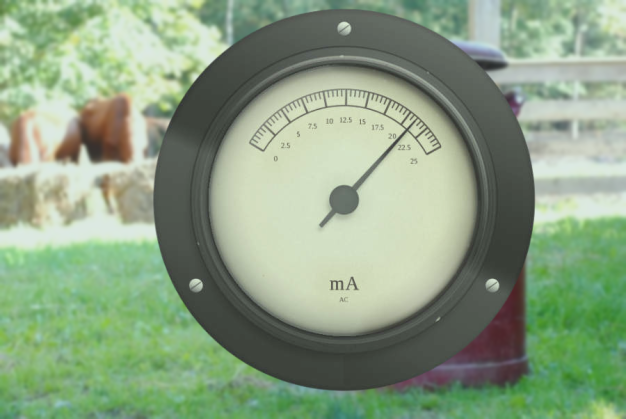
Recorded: value=21 unit=mA
